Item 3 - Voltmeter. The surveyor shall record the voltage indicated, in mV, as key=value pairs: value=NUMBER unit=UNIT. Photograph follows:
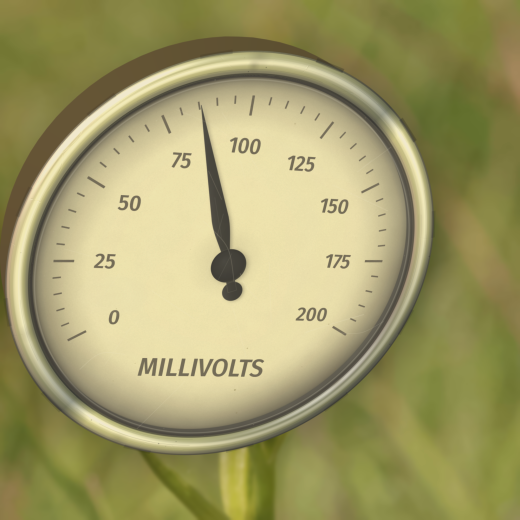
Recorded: value=85 unit=mV
